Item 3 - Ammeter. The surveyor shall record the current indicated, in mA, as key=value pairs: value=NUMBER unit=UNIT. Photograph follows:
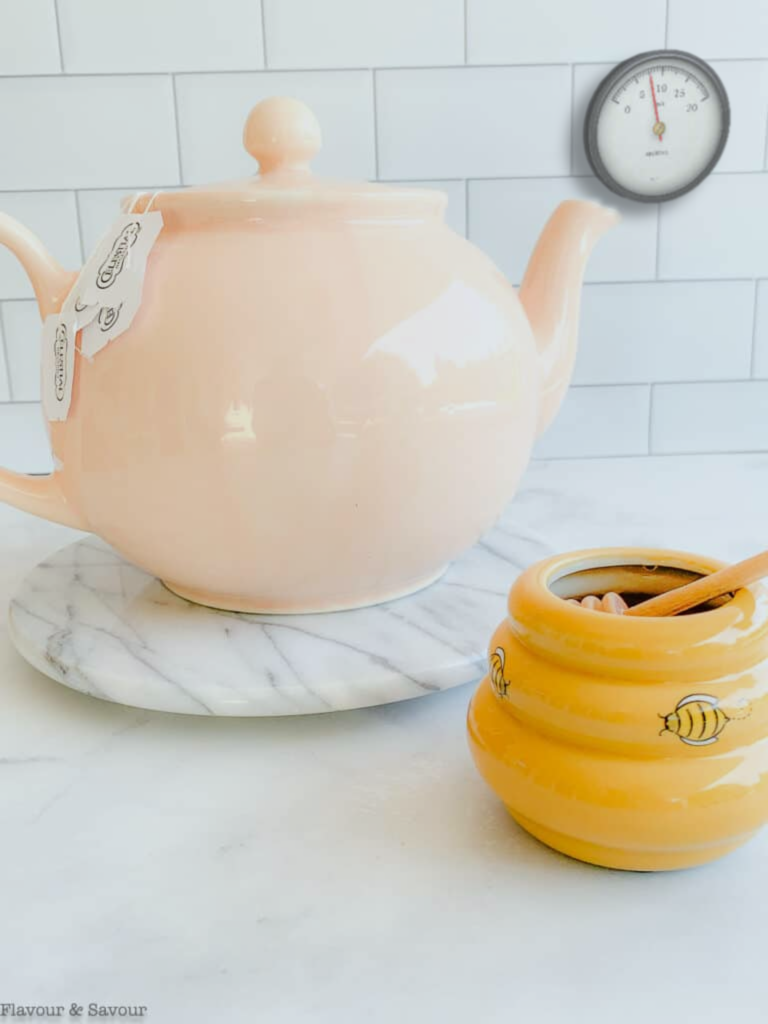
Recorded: value=7.5 unit=mA
